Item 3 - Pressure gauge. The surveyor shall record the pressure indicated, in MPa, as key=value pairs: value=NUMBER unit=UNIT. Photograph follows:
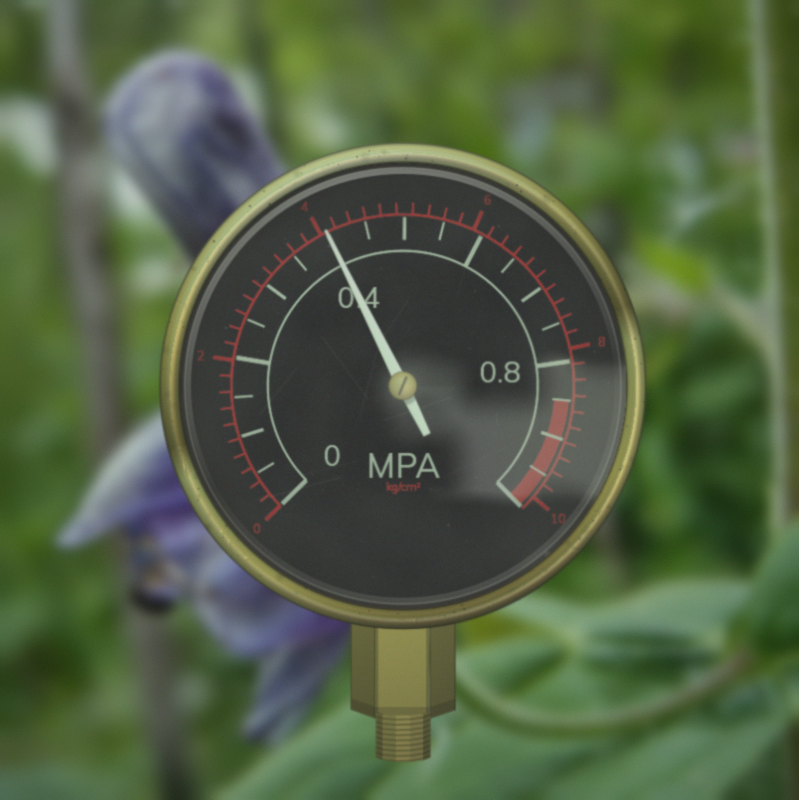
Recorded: value=0.4 unit=MPa
